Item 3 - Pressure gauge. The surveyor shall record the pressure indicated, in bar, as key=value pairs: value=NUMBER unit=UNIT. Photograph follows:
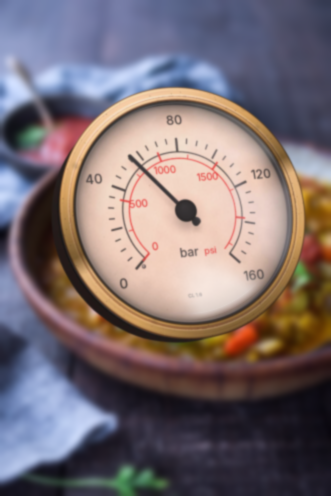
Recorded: value=55 unit=bar
